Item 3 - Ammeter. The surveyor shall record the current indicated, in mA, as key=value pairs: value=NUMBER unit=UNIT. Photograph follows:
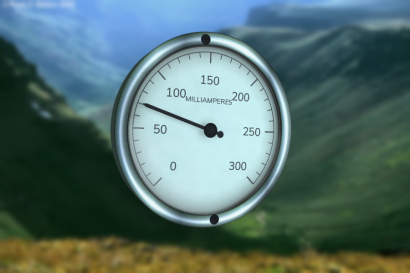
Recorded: value=70 unit=mA
